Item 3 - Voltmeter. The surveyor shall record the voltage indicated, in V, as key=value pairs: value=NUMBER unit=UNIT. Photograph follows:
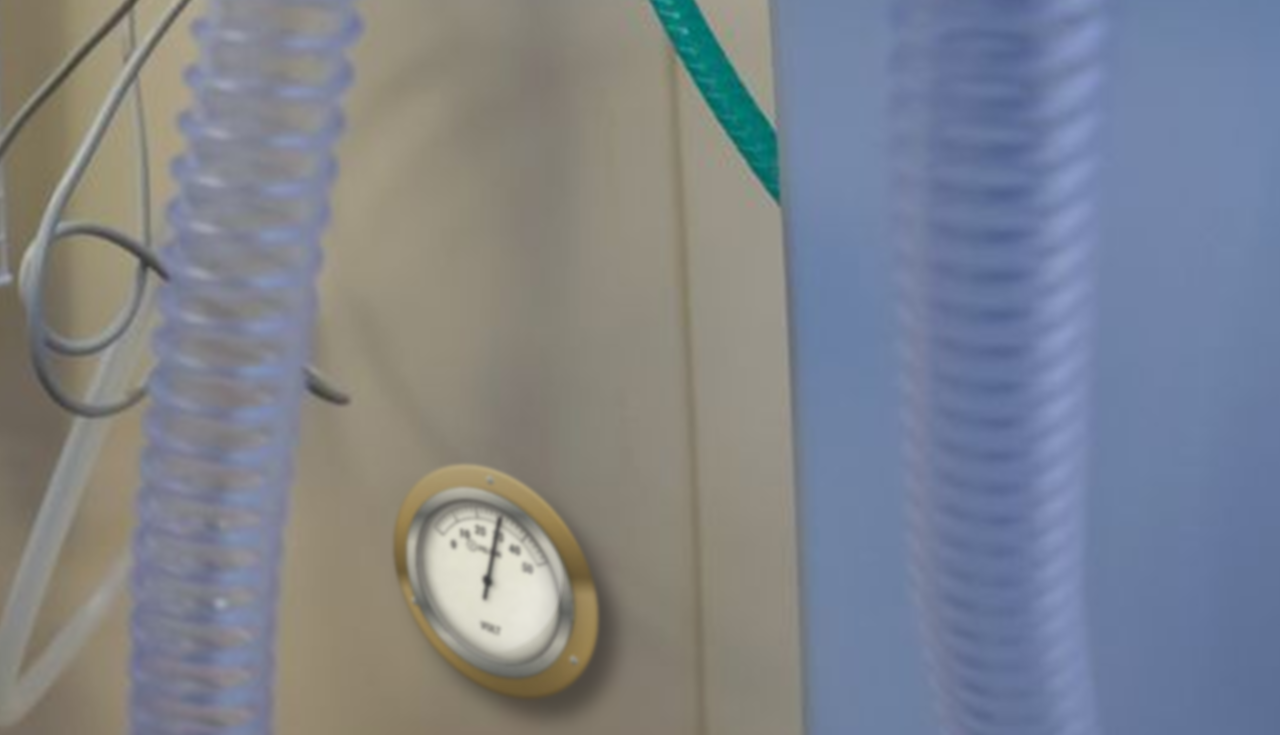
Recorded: value=30 unit=V
